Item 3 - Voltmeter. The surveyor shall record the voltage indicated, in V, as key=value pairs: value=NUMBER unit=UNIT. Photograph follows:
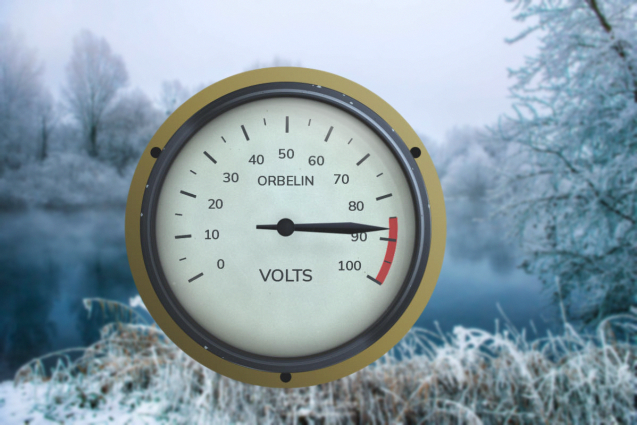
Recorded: value=87.5 unit=V
